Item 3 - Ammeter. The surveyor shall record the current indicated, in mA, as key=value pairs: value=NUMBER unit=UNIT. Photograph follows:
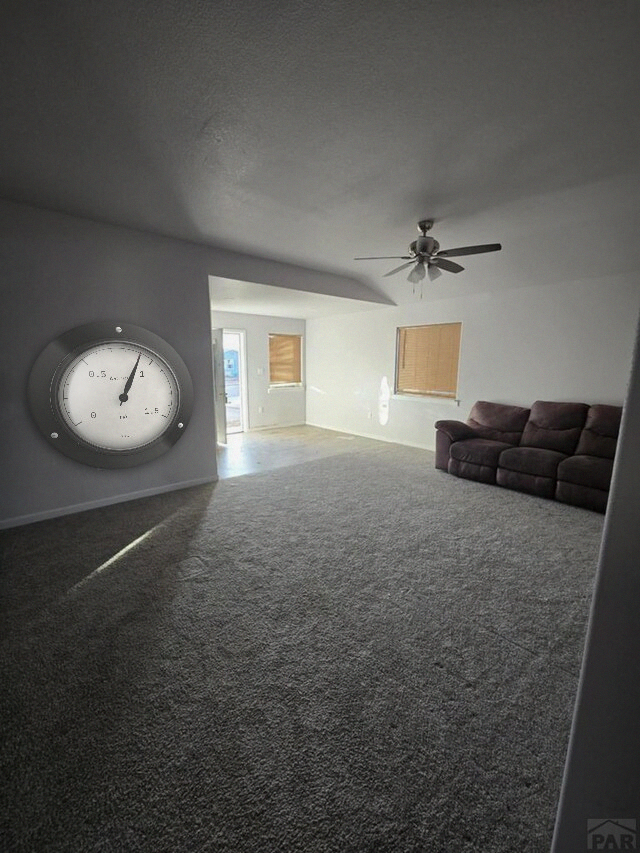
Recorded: value=0.9 unit=mA
